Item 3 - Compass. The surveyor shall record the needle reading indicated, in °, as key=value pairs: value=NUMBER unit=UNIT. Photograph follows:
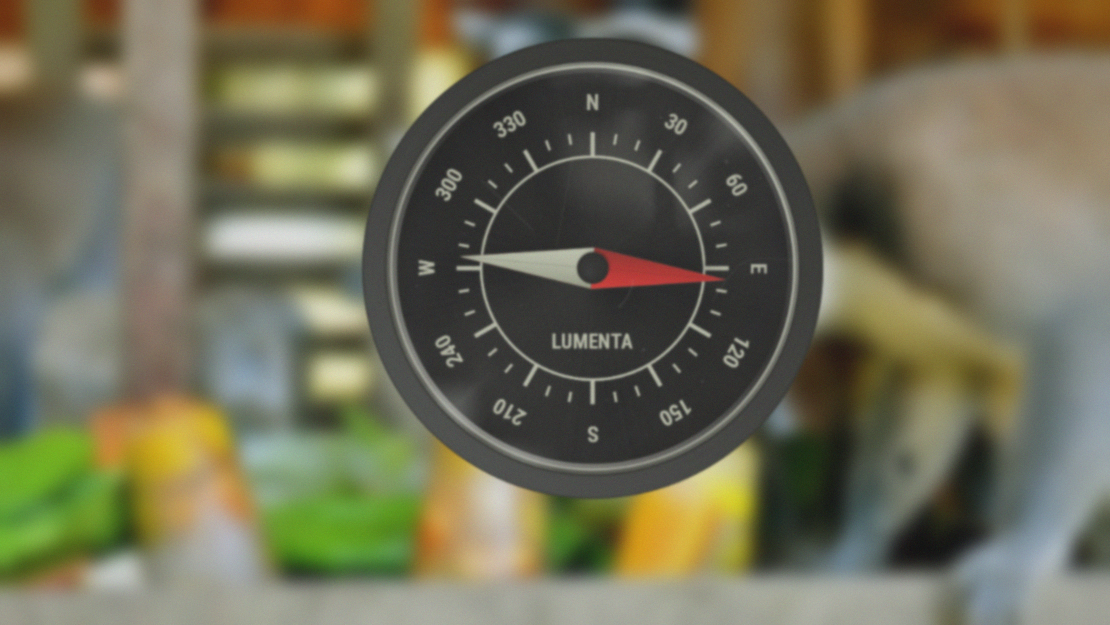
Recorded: value=95 unit=°
